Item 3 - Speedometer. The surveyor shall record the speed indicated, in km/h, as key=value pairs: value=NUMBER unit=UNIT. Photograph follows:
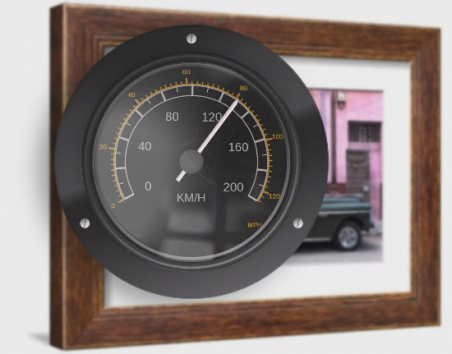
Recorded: value=130 unit=km/h
